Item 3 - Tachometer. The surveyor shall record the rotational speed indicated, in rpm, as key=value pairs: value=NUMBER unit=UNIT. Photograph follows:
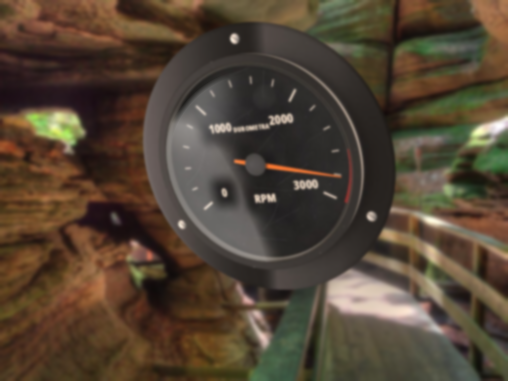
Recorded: value=2800 unit=rpm
